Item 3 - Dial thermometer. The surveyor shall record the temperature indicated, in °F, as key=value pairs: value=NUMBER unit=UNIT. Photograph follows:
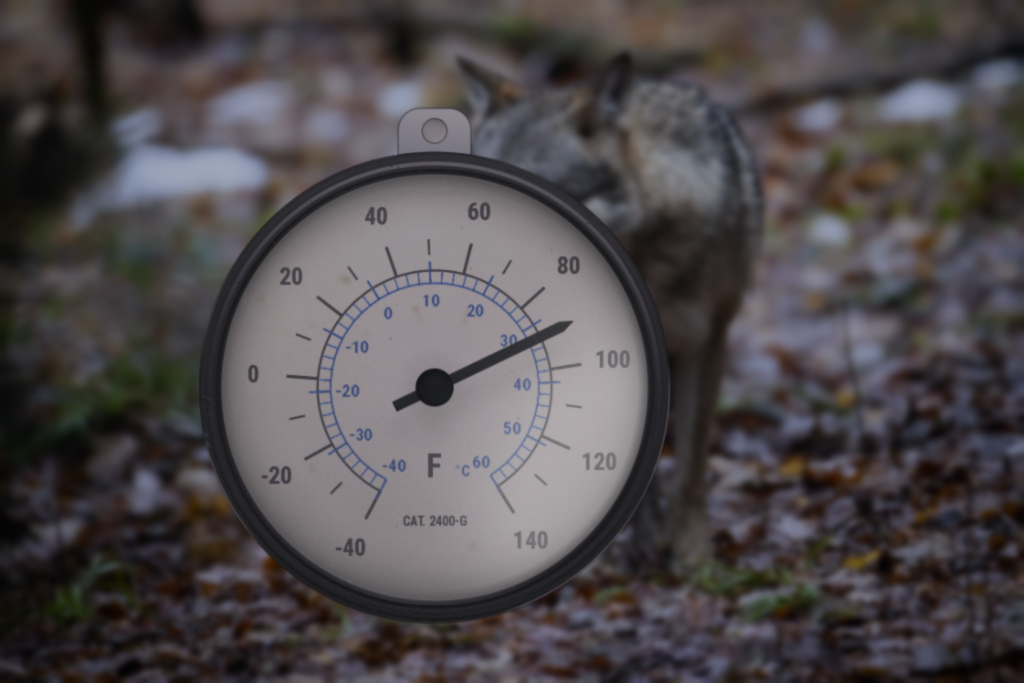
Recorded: value=90 unit=°F
